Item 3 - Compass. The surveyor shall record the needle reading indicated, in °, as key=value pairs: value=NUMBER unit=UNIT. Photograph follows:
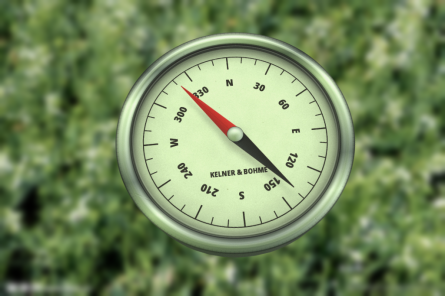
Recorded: value=320 unit=°
